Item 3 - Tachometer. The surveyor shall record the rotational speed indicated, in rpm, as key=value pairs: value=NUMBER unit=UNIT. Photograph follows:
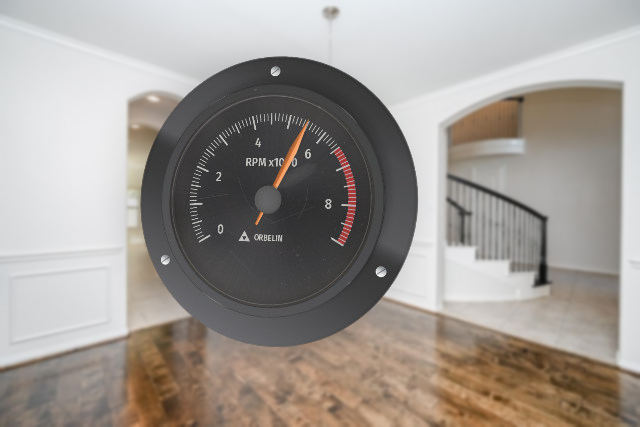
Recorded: value=5500 unit=rpm
